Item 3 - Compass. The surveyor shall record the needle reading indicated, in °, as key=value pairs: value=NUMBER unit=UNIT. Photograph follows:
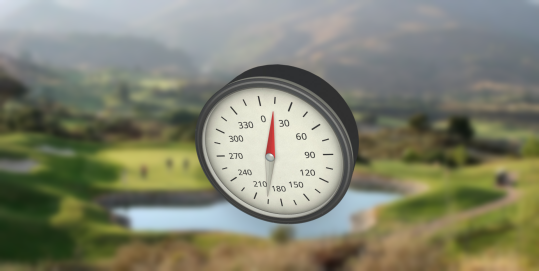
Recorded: value=15 unit=°
